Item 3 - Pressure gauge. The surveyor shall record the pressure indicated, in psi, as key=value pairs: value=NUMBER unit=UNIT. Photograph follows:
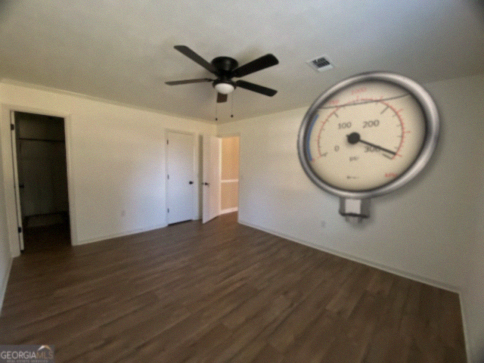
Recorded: value=290 unit=psi
